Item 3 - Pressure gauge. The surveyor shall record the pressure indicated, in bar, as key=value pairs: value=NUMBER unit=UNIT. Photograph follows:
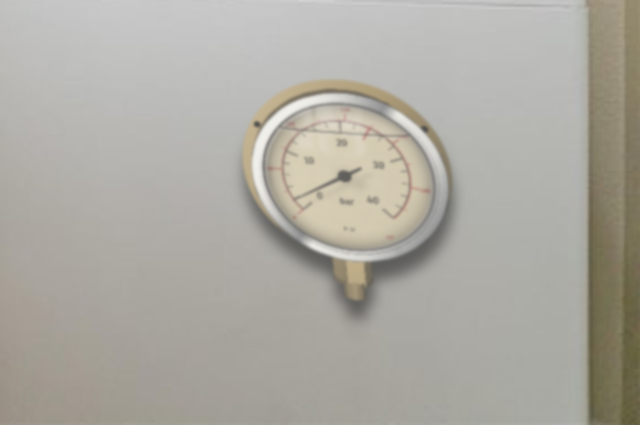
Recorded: value=2 unit=bar
